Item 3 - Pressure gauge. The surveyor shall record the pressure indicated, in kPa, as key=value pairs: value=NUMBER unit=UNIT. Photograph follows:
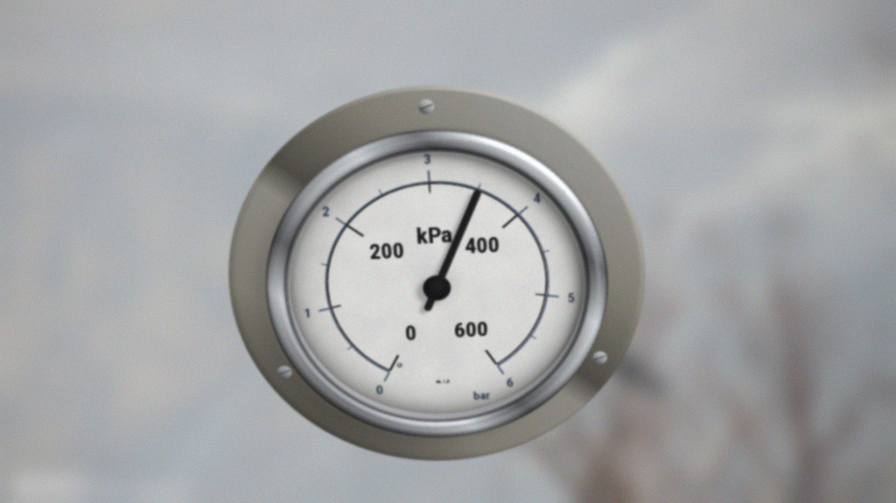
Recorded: value=350 unit=kPa
